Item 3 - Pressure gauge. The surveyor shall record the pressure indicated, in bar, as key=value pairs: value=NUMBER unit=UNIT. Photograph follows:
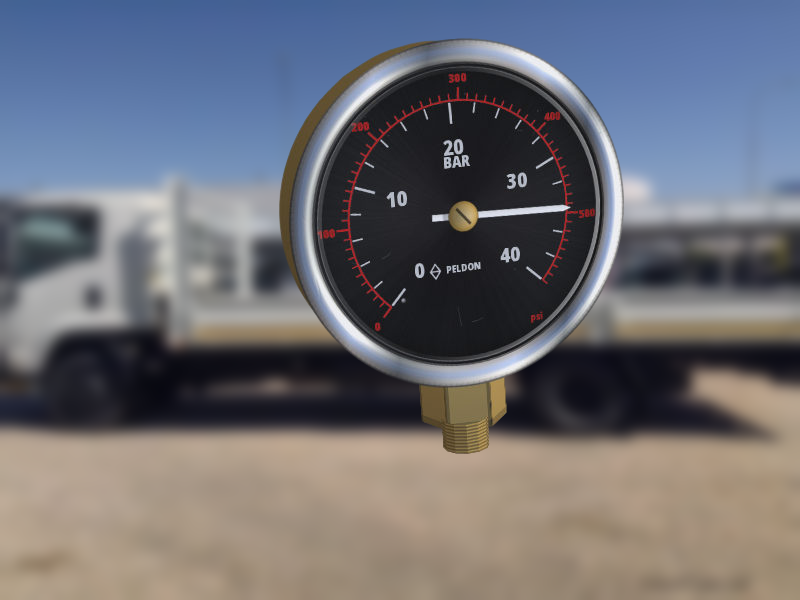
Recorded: value=34 unit=bar
